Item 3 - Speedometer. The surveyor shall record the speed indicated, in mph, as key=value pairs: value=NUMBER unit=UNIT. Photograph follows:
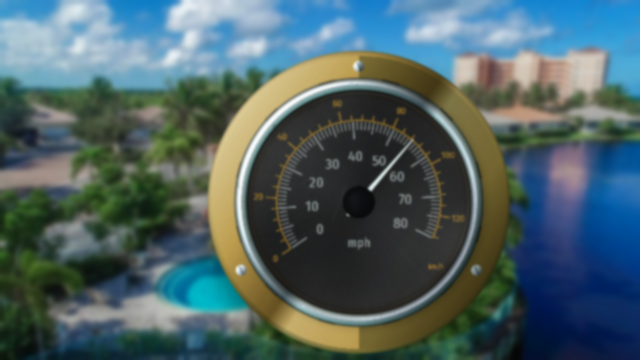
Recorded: value=55 unit=mph
